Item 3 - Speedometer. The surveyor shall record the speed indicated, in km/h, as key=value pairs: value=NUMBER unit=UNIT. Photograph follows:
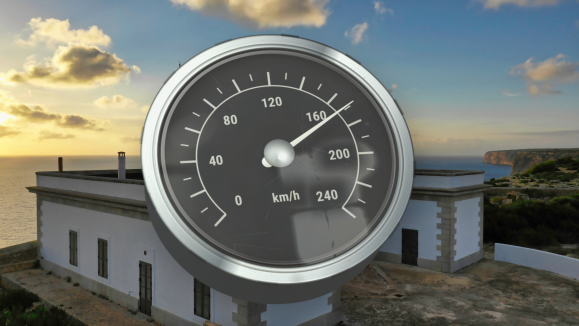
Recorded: value=170 unit=km/h
